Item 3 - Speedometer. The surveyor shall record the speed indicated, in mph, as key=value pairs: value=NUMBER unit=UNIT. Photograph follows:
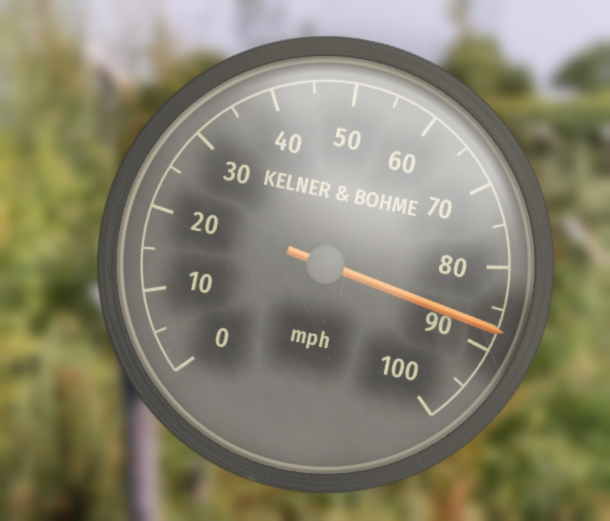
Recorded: value=87.5 unit=mph
